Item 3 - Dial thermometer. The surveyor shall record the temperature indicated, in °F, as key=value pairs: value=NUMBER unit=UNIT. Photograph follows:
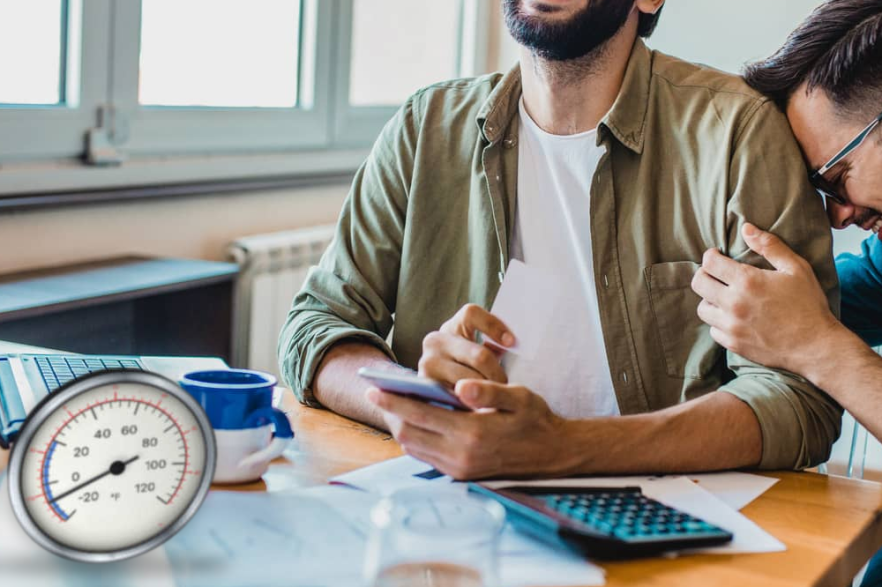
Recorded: value=-8 unit=°F
